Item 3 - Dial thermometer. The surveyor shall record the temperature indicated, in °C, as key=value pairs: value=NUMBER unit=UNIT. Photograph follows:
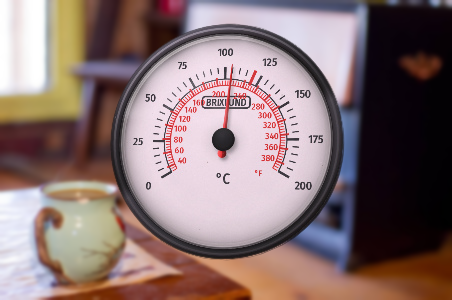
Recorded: value=105 unit=°C
